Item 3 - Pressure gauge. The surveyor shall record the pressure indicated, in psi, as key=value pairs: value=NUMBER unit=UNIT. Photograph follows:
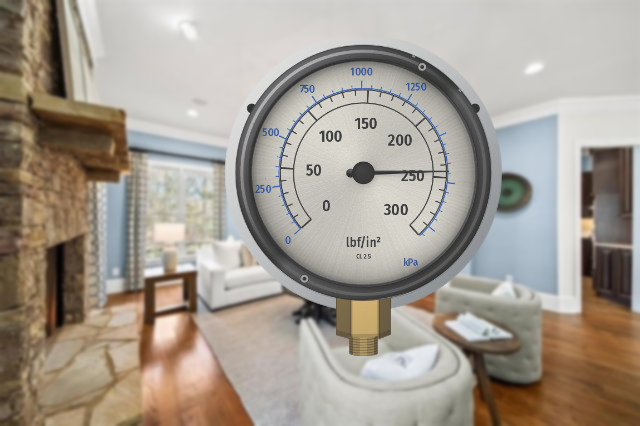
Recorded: value=245 unit=psi
